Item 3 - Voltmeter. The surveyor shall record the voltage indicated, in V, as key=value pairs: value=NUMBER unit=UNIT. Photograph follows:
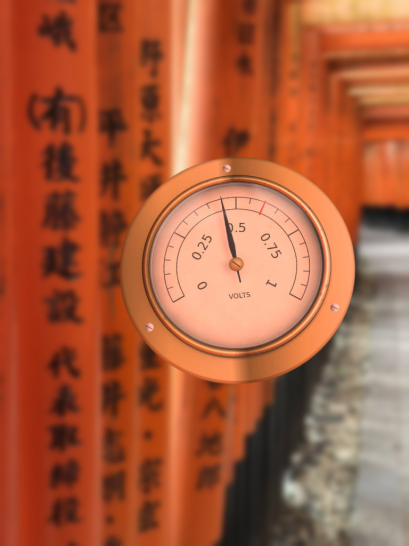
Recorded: value=0.45 unit=V
